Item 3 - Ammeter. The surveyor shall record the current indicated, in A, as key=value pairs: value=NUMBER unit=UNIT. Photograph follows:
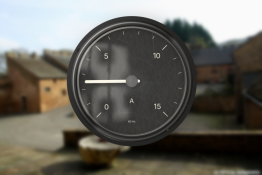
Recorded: value=2.5 unit=A
